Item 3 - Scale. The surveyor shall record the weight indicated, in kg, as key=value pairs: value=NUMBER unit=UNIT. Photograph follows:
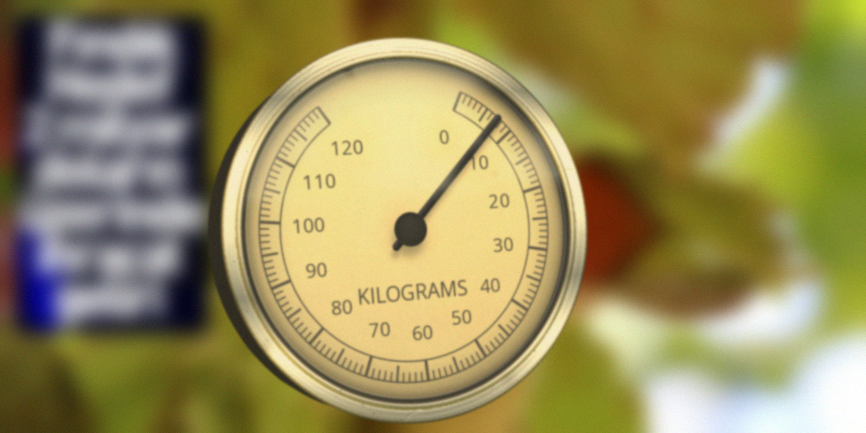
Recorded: value=7 unit=kg
